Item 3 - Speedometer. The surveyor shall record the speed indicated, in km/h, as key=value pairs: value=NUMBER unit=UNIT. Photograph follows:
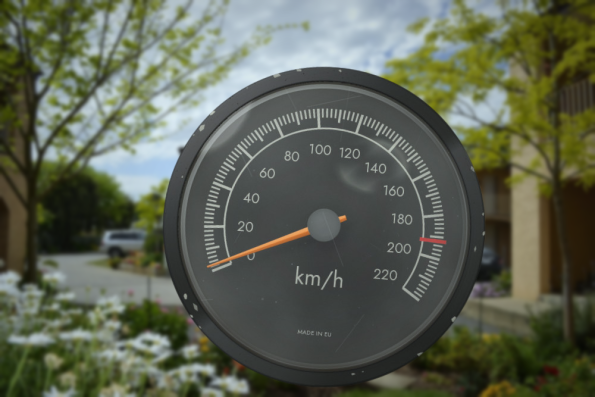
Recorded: value=2 unit=km/h
